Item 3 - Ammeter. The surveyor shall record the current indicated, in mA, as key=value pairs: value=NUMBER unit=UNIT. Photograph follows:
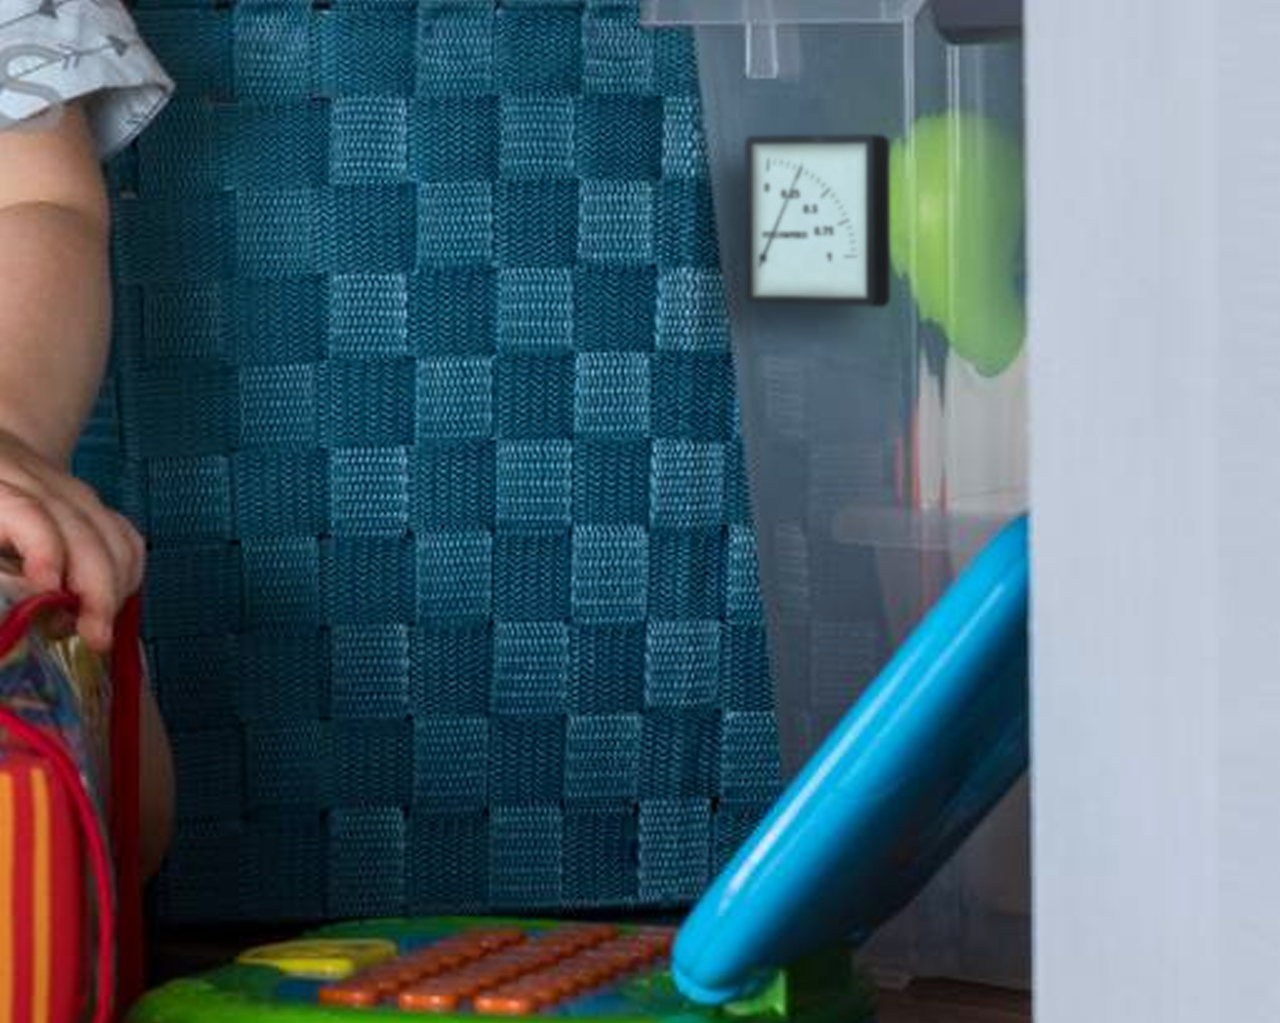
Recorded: value=0.25 unit=mA
